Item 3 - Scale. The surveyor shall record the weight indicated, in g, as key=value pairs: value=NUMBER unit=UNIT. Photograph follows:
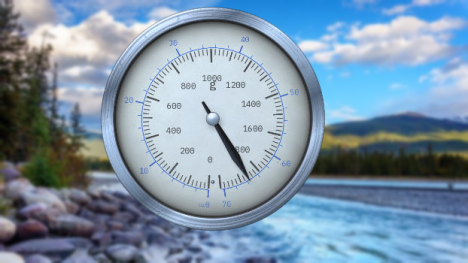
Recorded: value=1860 unit=g
